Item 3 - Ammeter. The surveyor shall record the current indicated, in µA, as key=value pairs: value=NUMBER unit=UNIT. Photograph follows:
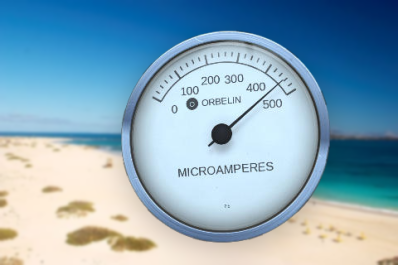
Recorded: value=460 unit=µA
